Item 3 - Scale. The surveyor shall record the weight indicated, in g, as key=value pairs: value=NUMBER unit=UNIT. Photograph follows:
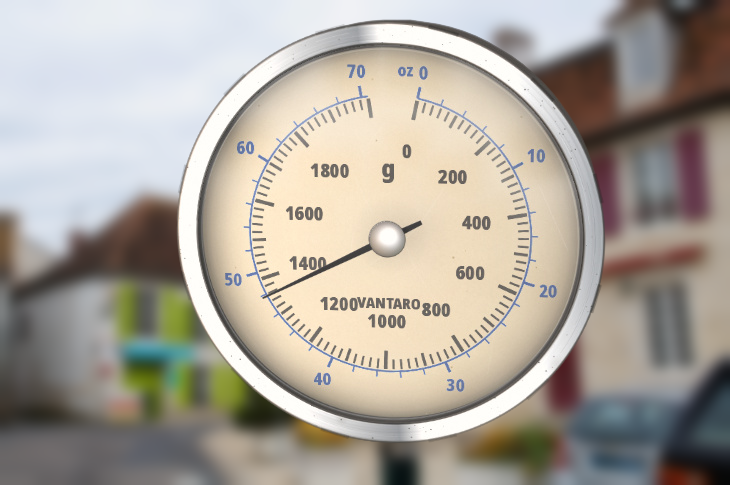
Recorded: value=1360 unit=g
